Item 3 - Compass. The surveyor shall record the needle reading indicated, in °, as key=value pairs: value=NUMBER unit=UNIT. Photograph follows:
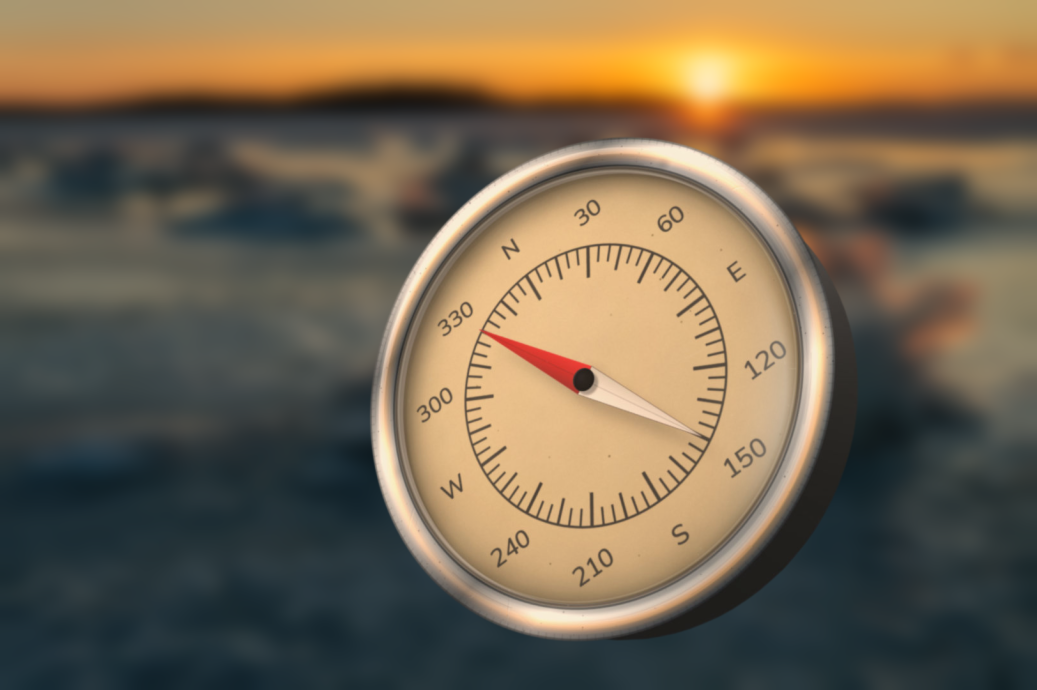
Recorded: value=330 unit=°
